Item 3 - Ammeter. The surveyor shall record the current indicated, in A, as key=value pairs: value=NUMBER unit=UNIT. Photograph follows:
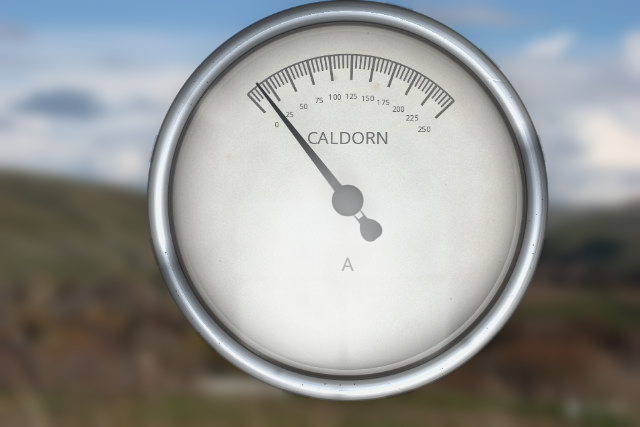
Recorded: value=15 unit=A
